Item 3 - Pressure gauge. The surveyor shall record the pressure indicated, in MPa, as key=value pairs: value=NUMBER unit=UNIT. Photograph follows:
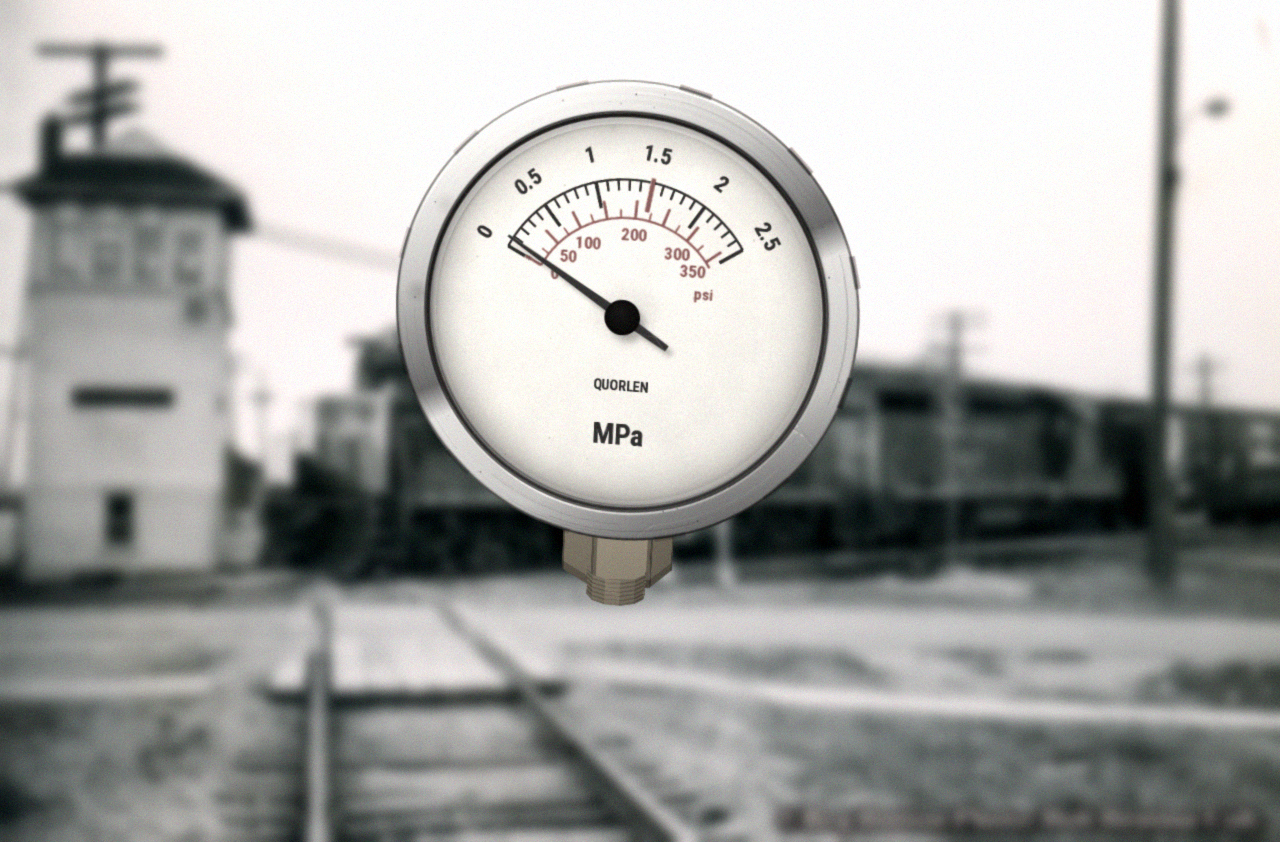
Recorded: value=0.1 unit=MPa
